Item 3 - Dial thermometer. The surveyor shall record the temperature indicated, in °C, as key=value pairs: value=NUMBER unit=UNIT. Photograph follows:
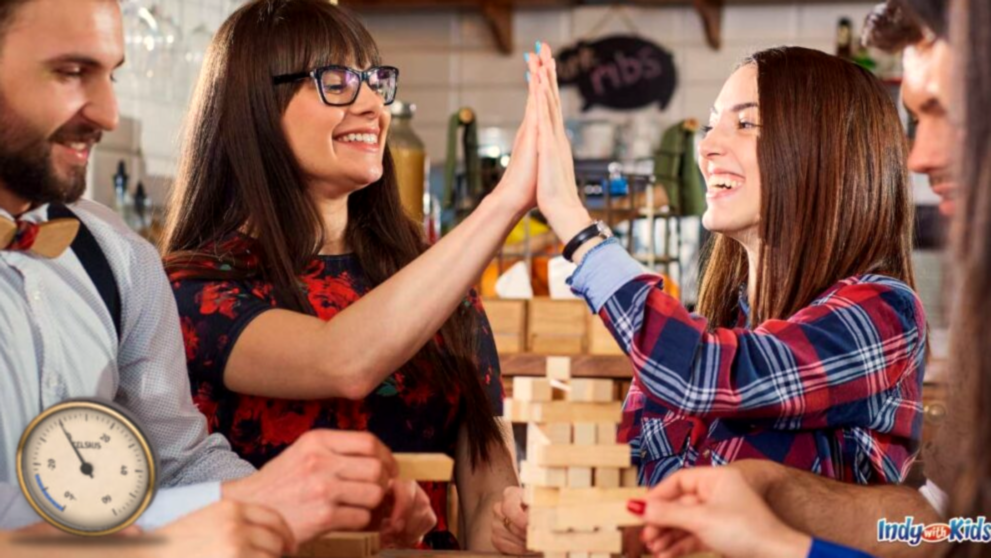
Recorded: value=0 unit=°C
